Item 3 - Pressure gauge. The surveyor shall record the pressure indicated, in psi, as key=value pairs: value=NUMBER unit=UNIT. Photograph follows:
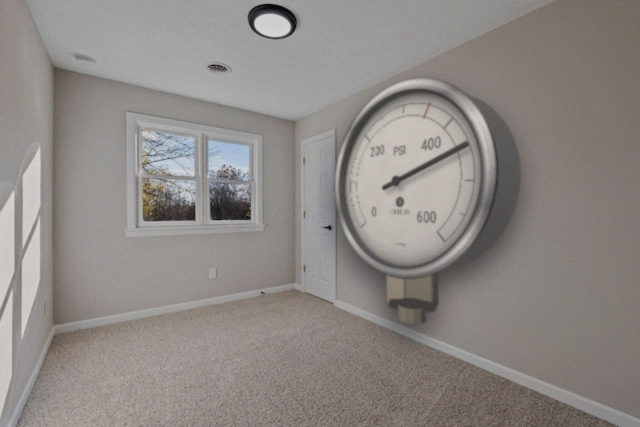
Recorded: value=450 unit=psi
